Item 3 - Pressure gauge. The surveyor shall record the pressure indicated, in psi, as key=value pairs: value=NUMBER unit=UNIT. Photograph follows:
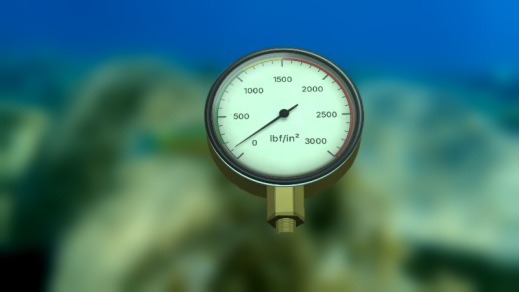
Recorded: value=100 unit=psi
